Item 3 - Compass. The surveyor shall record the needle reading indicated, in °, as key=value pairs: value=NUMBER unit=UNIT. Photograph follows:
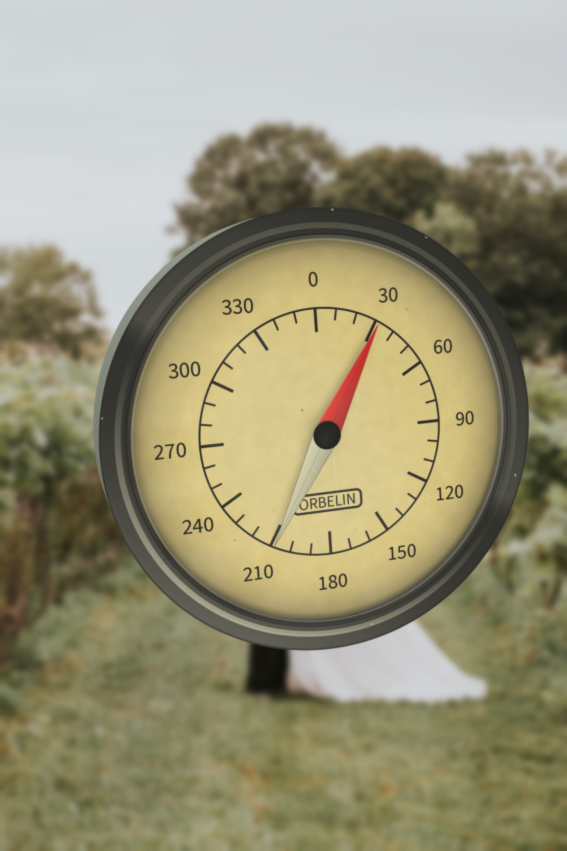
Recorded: value=30 unit=°
